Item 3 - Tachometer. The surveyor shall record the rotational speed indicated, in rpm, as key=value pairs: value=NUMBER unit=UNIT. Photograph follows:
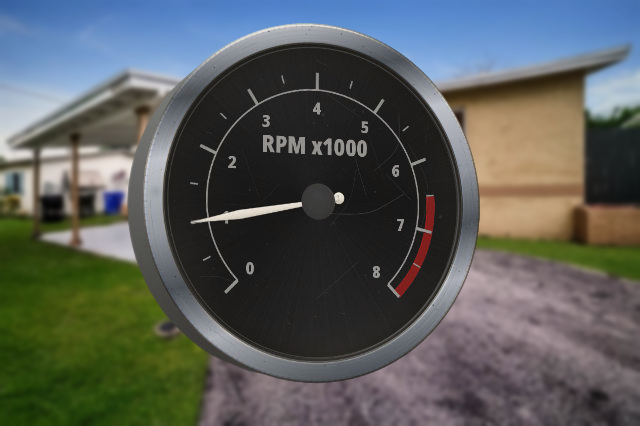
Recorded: value=1000 unit=rpm
